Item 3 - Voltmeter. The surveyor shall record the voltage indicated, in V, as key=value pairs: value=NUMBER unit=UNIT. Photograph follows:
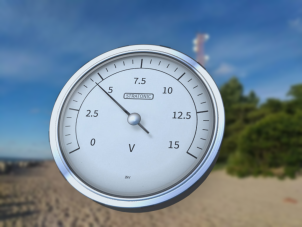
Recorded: value=4.5 unit=V
